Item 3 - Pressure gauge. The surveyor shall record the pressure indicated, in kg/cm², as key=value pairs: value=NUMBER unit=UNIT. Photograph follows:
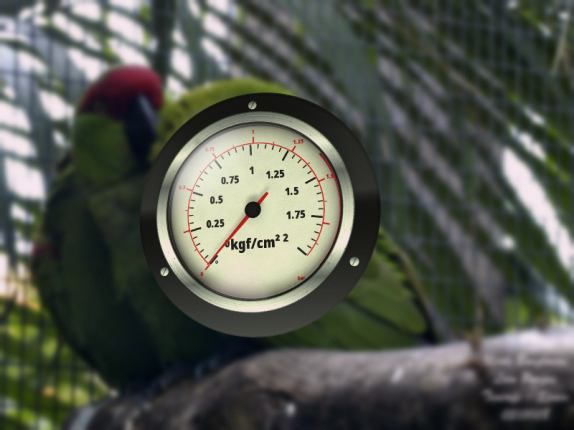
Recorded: value=0 unit=kg/cm²
